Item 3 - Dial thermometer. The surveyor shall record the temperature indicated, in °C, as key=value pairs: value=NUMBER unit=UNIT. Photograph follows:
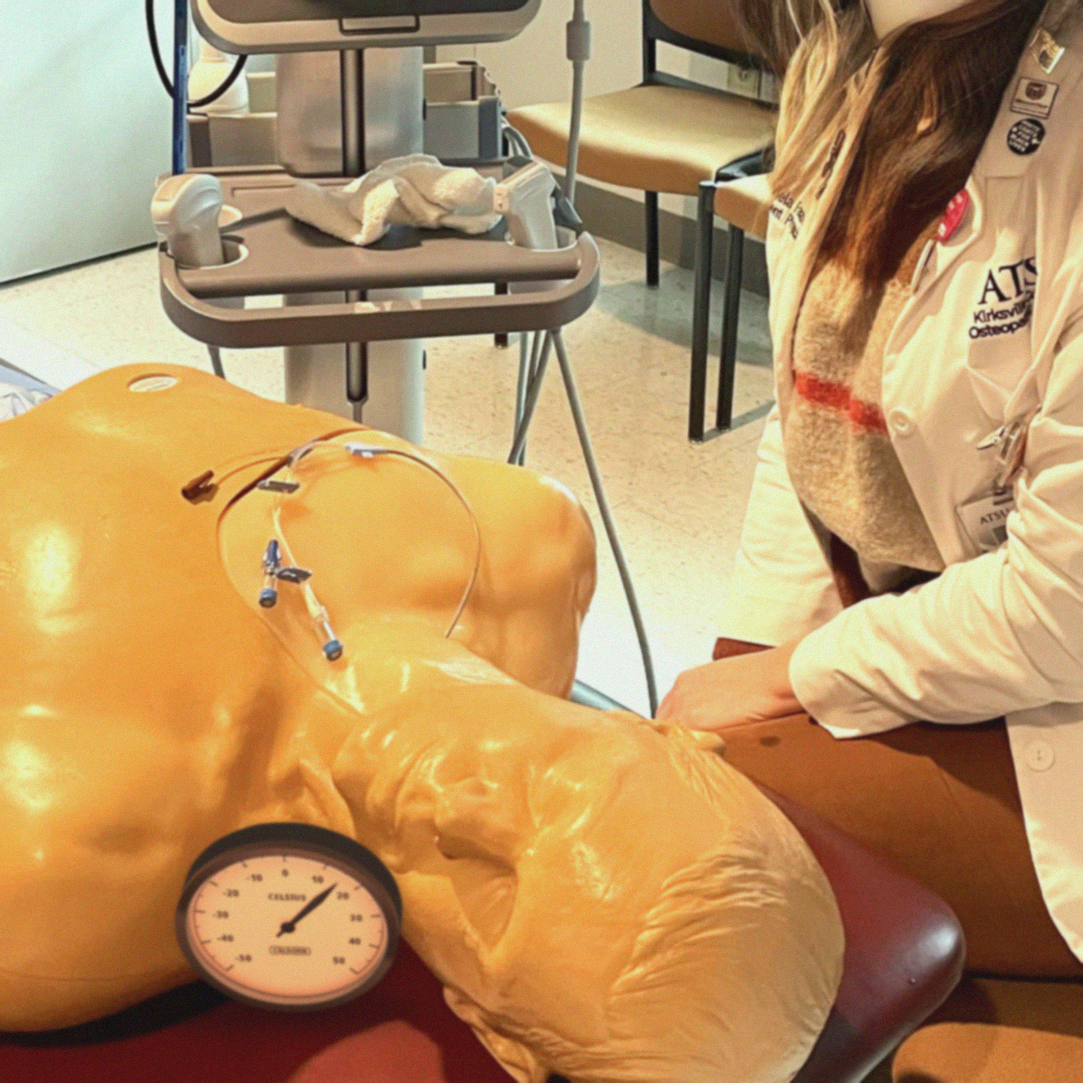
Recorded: value=15 unit=°C
